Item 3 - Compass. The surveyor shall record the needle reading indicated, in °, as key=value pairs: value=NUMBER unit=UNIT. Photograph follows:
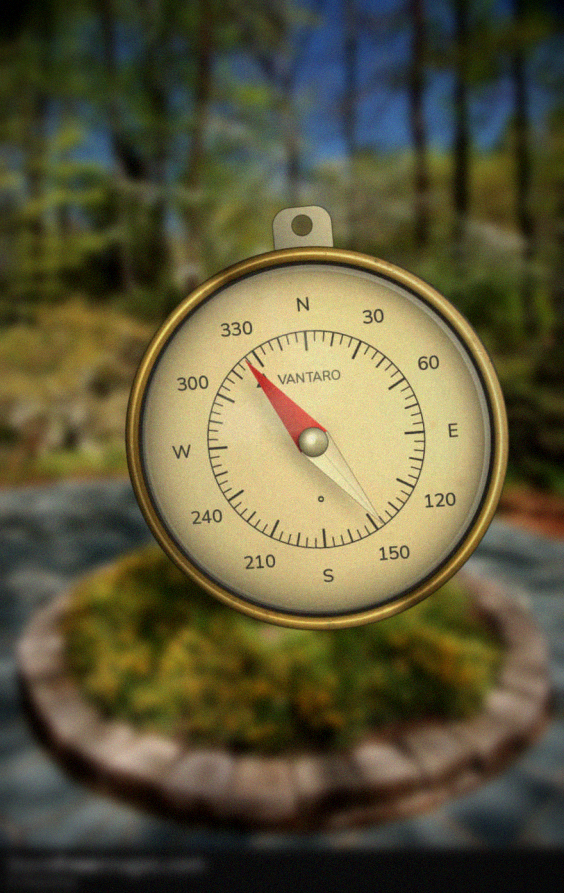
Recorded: value=325 unit=°
